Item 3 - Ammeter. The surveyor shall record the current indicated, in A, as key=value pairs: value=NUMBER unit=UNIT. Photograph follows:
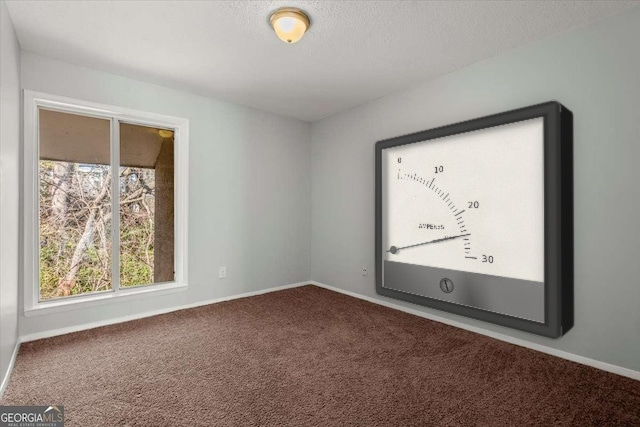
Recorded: value=25 unit=A
